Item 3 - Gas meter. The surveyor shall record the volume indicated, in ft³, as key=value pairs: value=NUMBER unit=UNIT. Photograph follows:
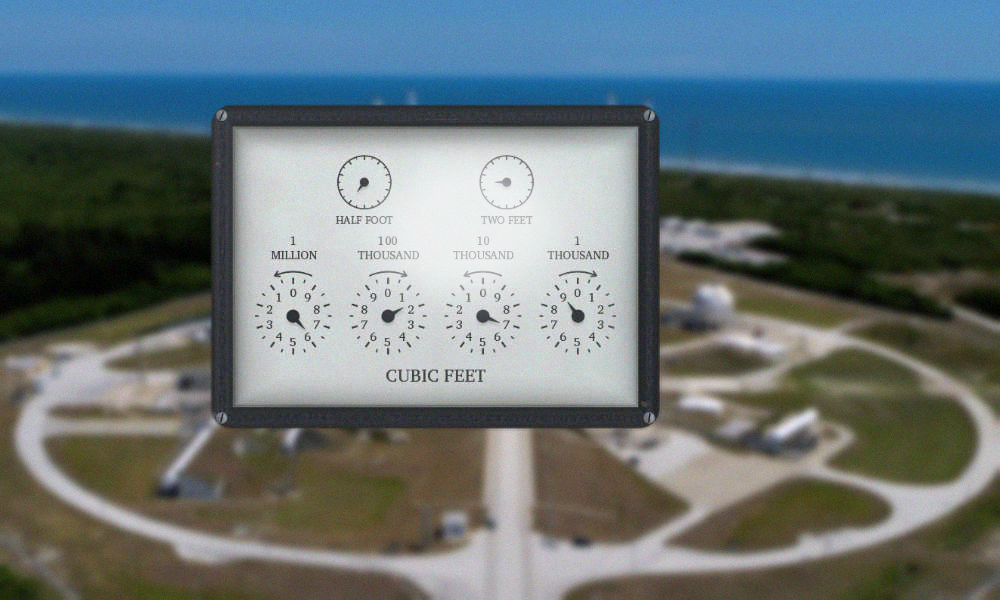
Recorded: value=616900 unit=ft³
